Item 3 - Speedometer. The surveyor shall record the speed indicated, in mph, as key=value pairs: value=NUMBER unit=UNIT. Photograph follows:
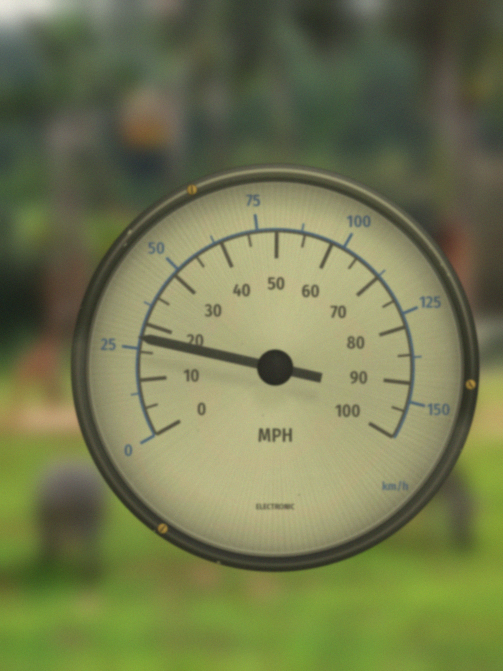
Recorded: value=17.5 unit=mph
